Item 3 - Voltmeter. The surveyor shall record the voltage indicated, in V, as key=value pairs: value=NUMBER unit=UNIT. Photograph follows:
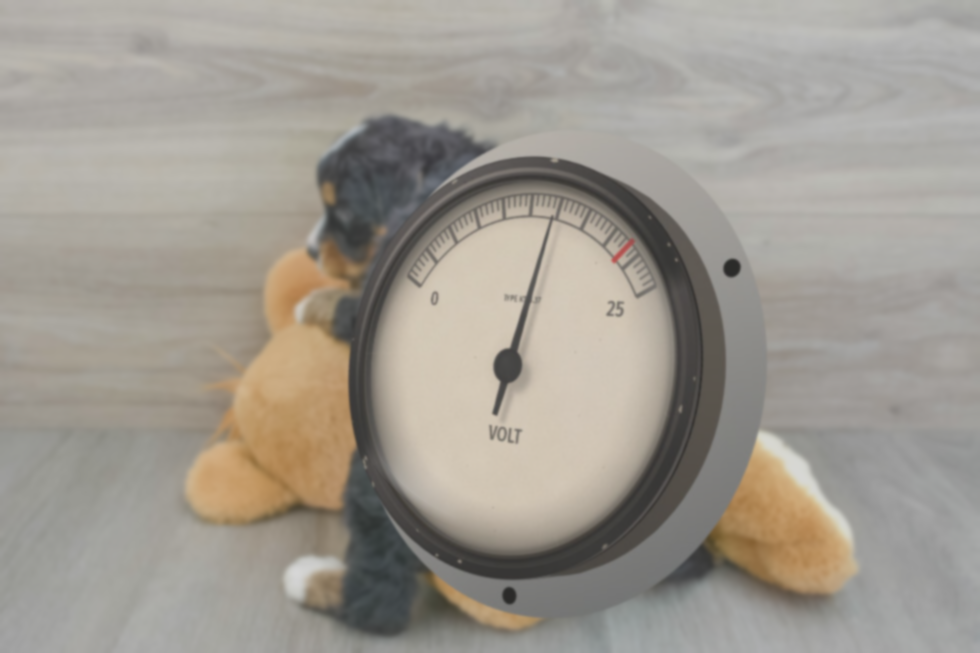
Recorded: value=15 unit=V
